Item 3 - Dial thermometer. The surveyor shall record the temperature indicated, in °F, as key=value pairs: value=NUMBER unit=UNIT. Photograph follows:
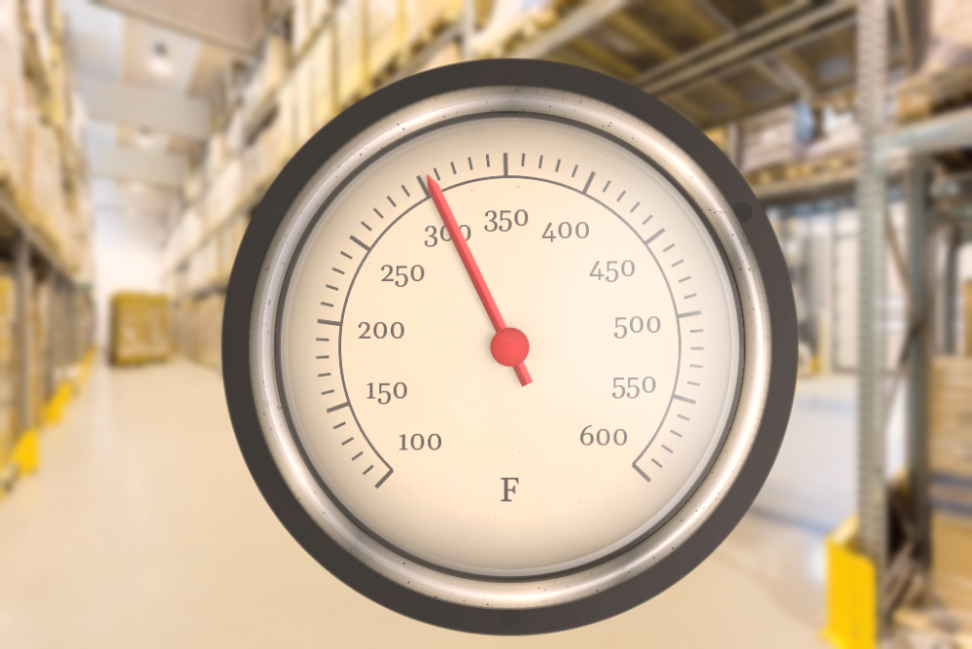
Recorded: value=305 unit=°F
